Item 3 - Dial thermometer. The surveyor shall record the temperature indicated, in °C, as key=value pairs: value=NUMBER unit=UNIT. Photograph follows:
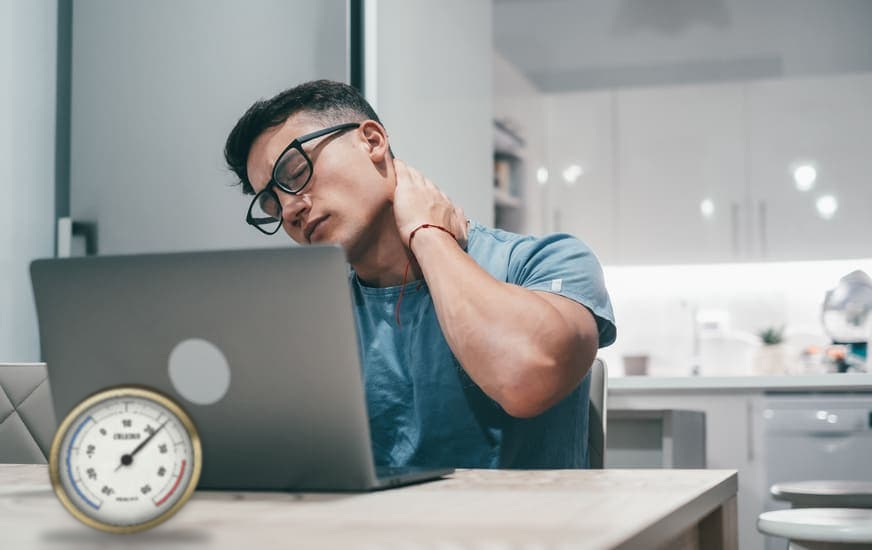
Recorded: value=22.5 unit=°C
